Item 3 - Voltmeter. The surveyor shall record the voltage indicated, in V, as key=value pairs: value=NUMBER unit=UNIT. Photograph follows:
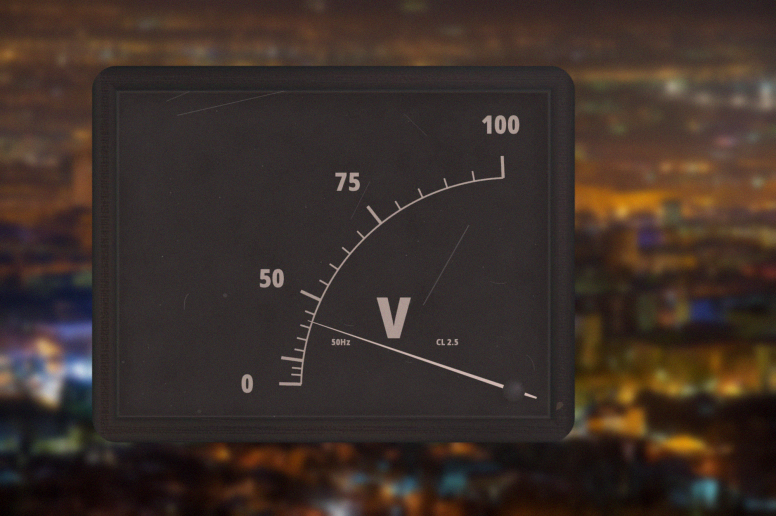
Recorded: value=42.5 unit=V
